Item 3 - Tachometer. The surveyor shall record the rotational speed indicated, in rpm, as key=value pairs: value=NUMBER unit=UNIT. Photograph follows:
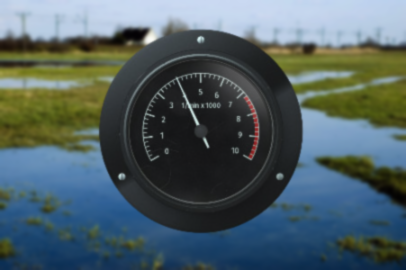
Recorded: value=4000 unit=rpm
